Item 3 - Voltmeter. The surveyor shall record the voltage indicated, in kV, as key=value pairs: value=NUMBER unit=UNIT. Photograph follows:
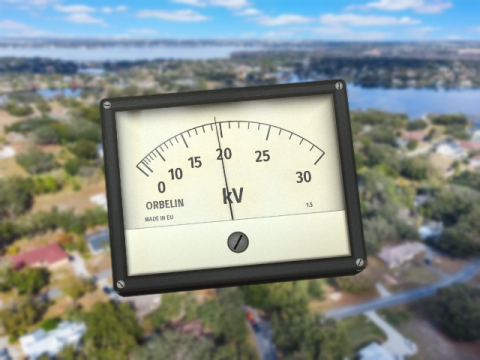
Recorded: value=19.5 unit=kV
